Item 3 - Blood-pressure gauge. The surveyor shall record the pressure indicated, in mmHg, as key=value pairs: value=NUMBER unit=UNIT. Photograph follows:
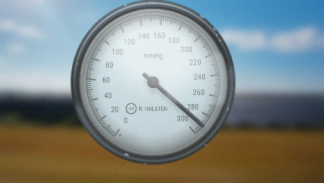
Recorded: value=290 unit=mmHg
